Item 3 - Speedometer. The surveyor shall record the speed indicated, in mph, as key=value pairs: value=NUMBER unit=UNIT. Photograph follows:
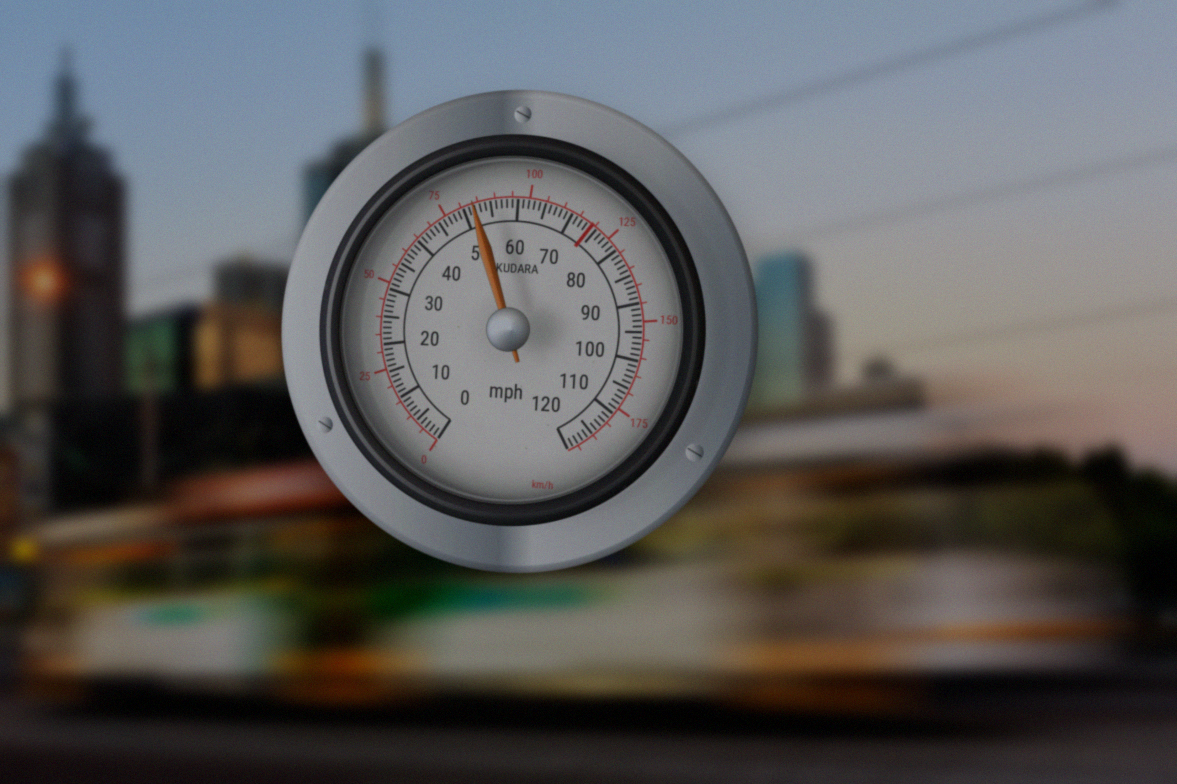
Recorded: value=52 unit=mph
